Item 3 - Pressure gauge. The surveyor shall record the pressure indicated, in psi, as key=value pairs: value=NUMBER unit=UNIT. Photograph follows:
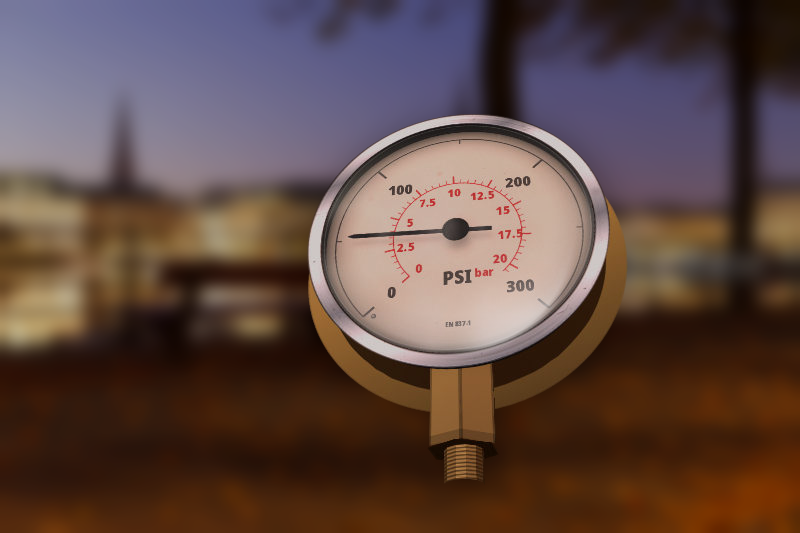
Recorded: value=50 unit=psi
